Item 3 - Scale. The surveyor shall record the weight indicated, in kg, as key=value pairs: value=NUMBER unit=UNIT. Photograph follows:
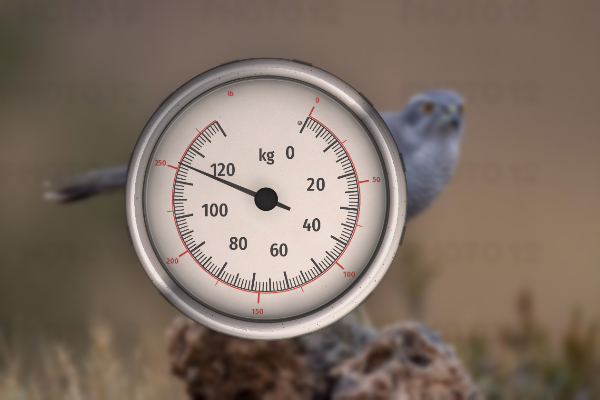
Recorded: value=115 unit=kg
